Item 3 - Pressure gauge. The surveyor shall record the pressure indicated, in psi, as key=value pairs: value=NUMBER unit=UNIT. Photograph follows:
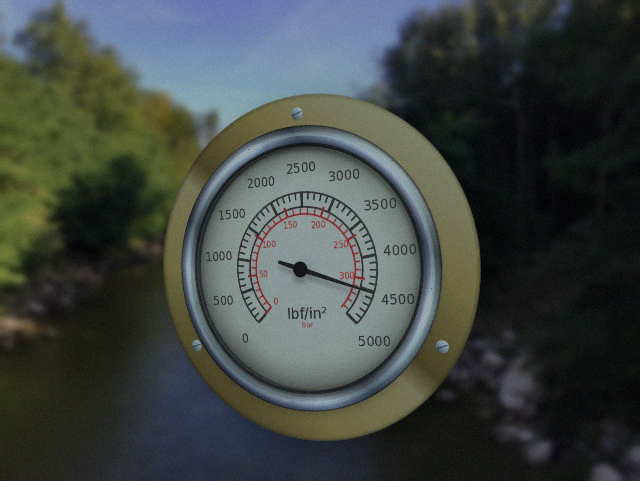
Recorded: value=4500 unit=psi
